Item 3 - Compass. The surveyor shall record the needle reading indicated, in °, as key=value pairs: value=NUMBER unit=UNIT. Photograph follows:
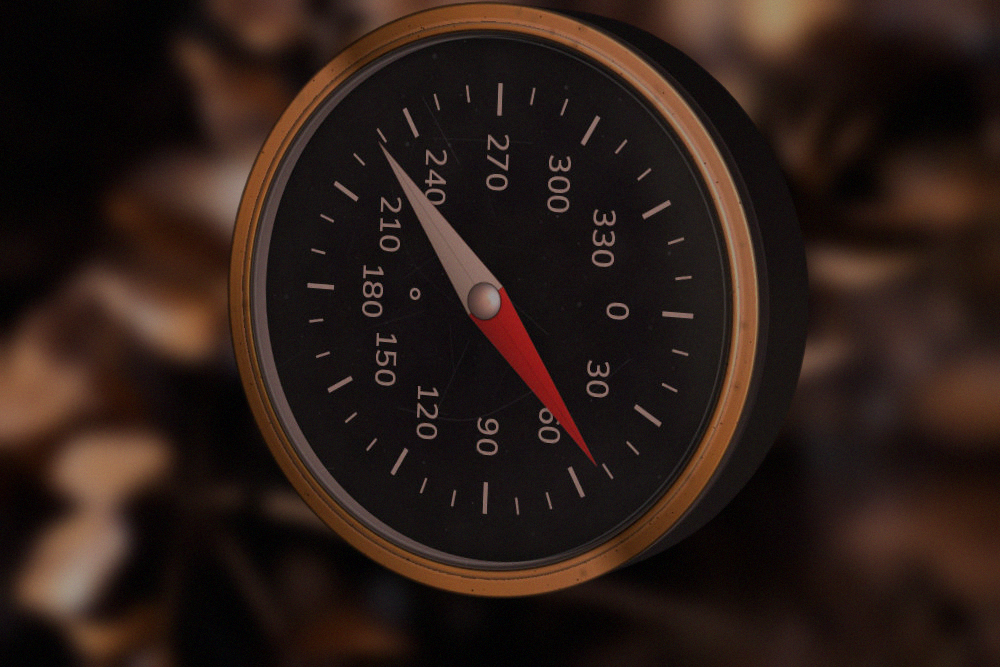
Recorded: value=50 unit=°
